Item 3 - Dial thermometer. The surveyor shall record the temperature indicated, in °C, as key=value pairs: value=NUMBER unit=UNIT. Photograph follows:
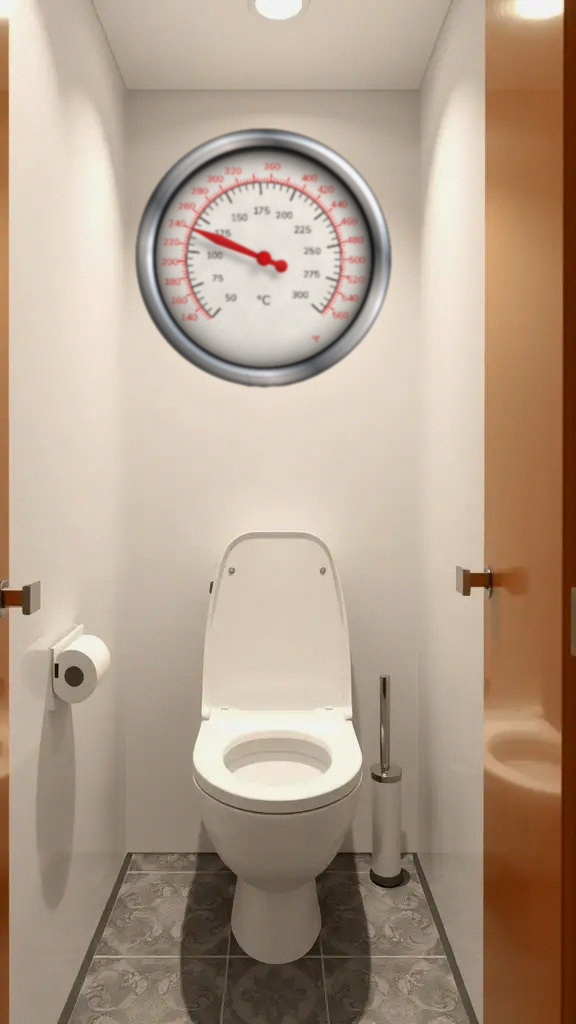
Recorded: value=115 unit=°C
